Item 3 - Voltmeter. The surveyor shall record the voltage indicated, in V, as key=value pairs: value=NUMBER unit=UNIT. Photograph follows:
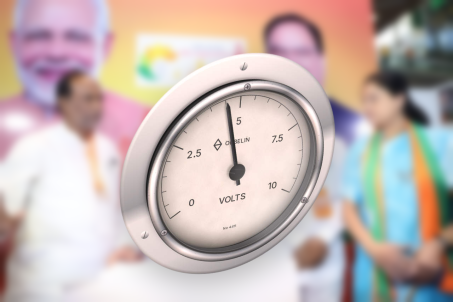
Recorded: value=4.5 unit=V
